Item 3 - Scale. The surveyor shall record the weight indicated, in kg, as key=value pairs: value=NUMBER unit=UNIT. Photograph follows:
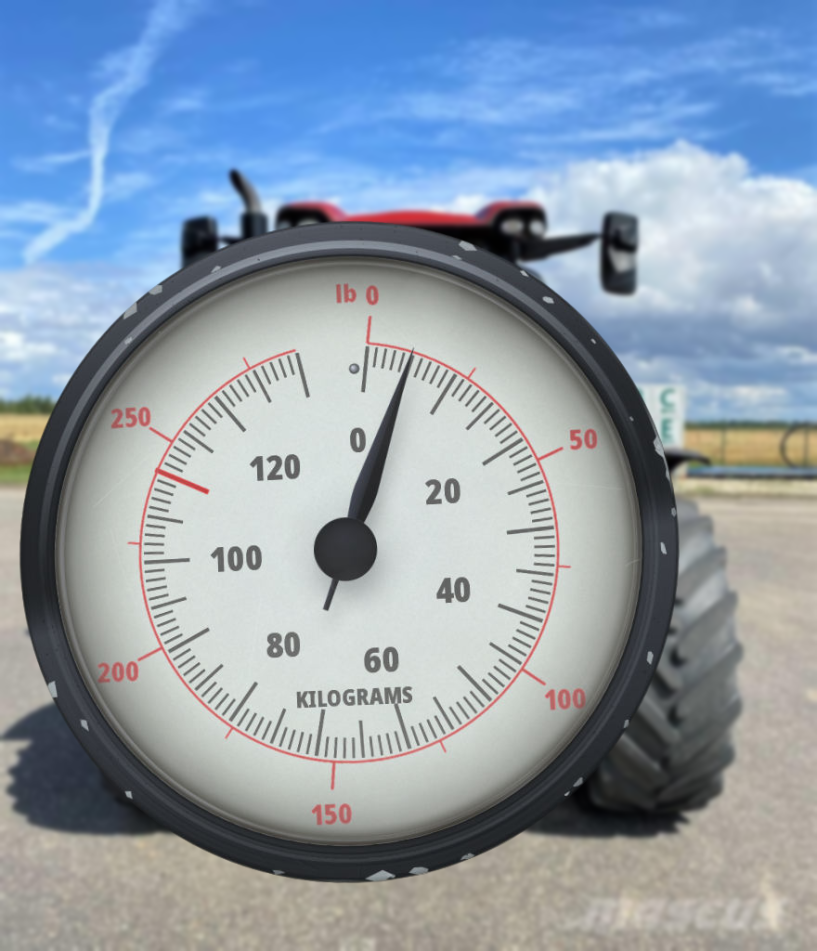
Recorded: value=5 unit=kg
